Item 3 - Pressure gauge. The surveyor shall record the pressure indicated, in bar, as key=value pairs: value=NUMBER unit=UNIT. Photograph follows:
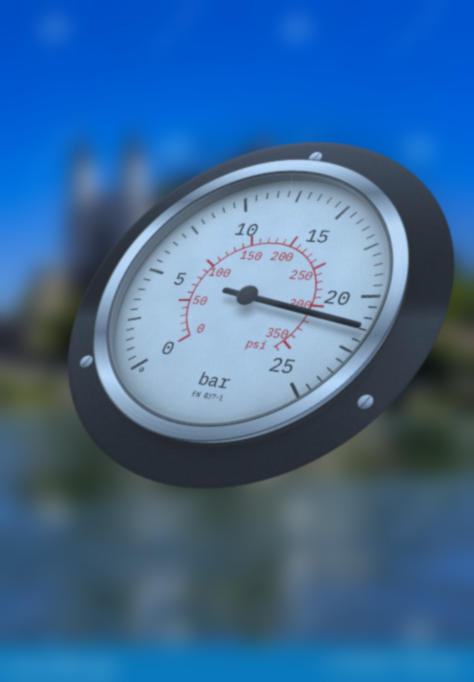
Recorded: value=21.5 unit=bar
